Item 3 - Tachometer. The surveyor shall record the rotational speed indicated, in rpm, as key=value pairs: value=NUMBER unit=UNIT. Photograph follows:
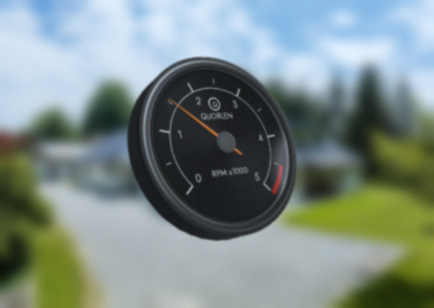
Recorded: value=1500 unit=rpm
